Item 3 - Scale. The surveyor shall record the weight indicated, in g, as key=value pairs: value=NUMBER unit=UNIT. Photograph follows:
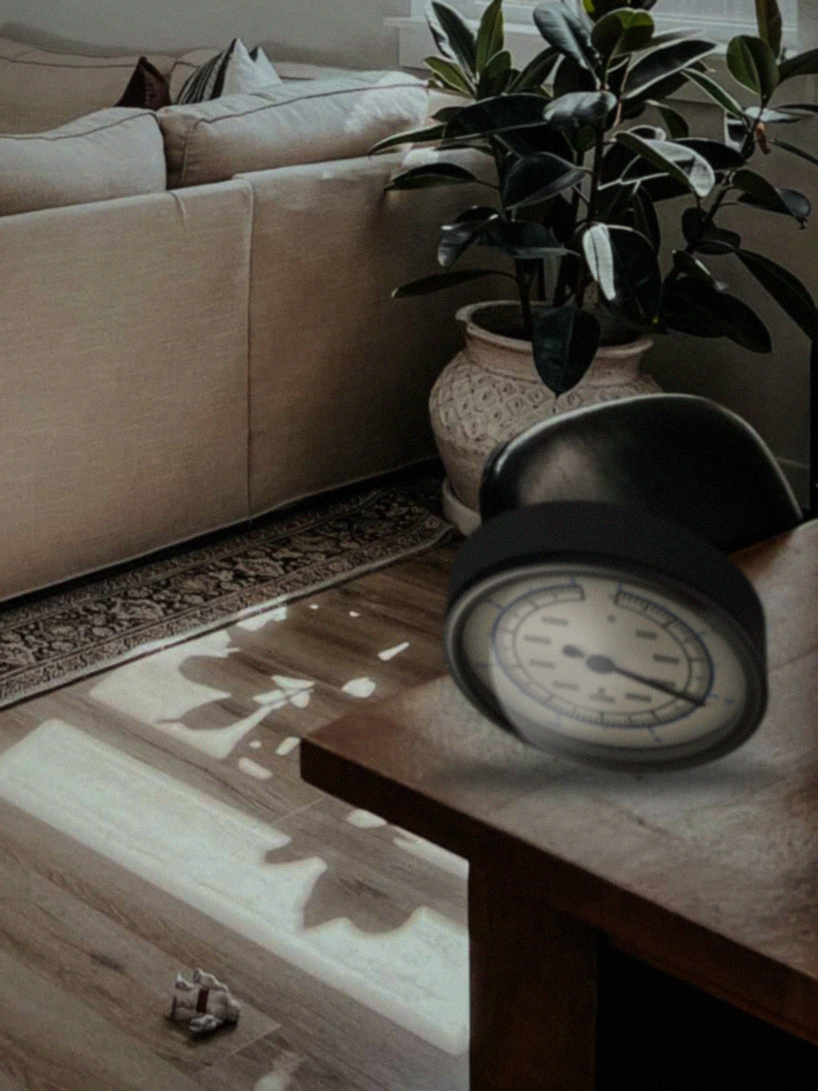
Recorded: value=1500 unit=g
